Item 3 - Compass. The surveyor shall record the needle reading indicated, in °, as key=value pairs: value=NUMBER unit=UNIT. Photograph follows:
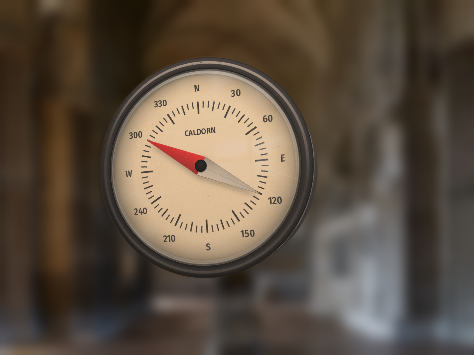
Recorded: value=300 unit=°
